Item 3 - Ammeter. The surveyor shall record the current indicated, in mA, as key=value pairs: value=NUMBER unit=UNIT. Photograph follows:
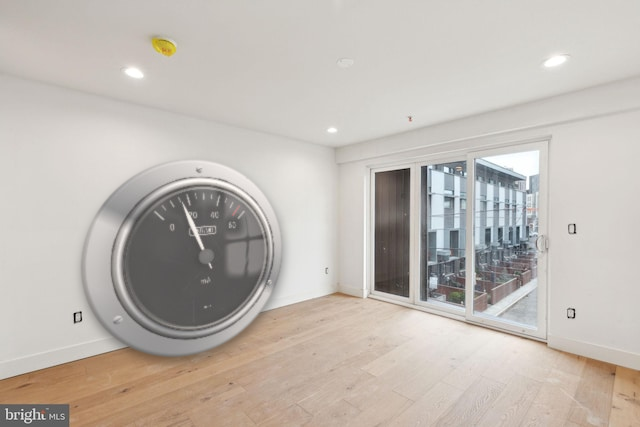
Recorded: value=15 unit=mA
